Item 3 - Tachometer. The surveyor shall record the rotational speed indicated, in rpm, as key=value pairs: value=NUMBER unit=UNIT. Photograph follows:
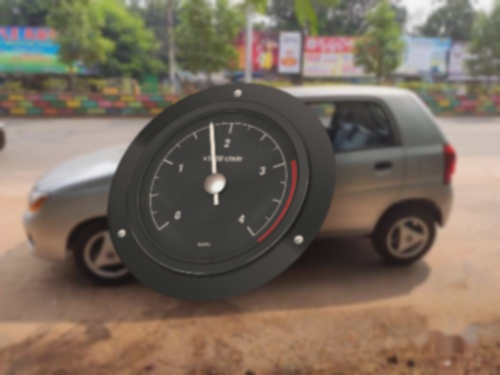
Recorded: value=1750 unit=rpm
